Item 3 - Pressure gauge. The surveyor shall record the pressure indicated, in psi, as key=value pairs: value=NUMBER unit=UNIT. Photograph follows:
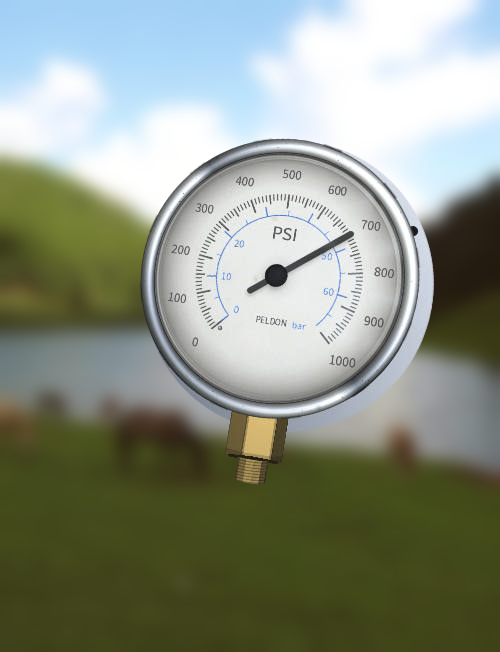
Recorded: value=700 unit=psi
